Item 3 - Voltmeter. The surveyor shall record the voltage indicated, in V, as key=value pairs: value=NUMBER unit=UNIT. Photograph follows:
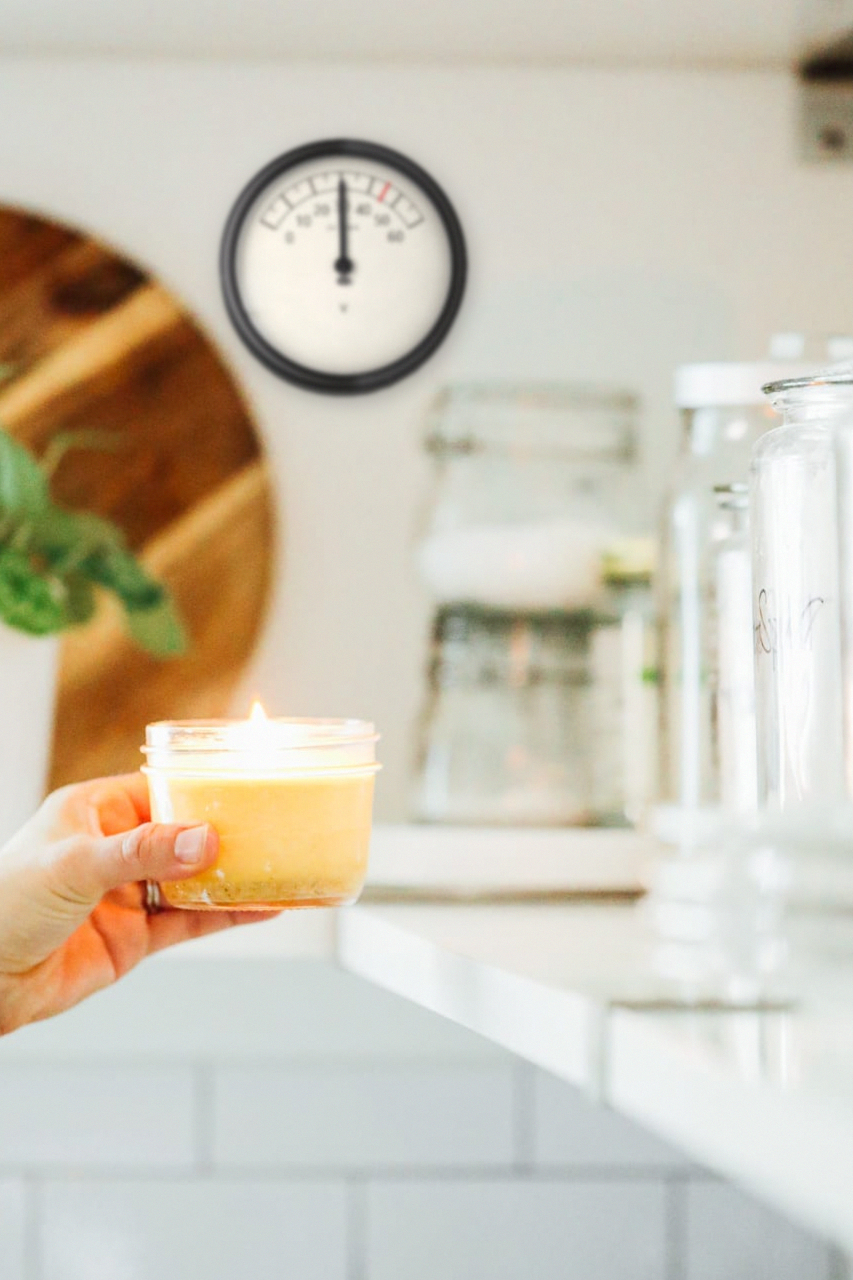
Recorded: value=30 unit=V
